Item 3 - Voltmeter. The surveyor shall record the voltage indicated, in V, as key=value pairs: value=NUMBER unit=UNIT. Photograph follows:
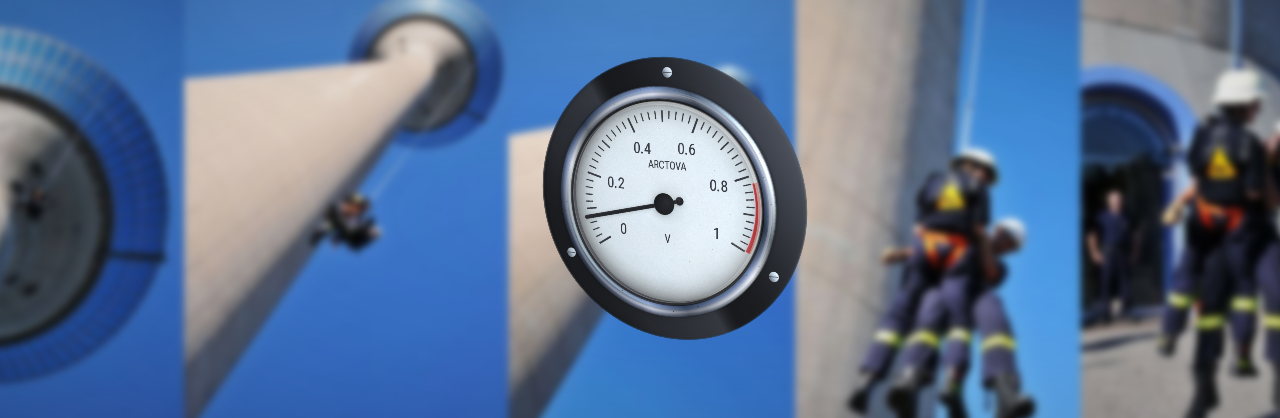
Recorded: value=0.08 unit=V
